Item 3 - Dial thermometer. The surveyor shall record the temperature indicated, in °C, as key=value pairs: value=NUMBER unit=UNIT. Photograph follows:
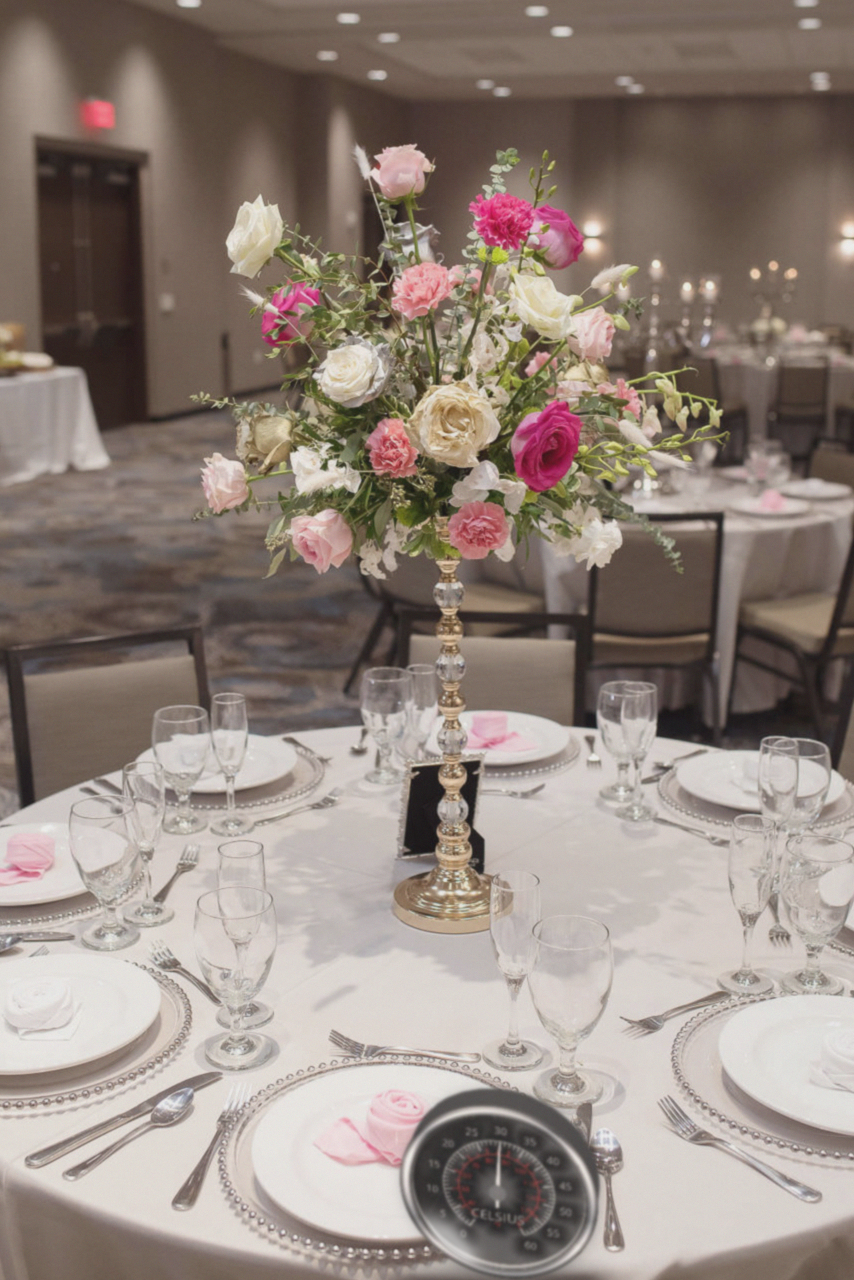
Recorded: value=30 unit=°C
